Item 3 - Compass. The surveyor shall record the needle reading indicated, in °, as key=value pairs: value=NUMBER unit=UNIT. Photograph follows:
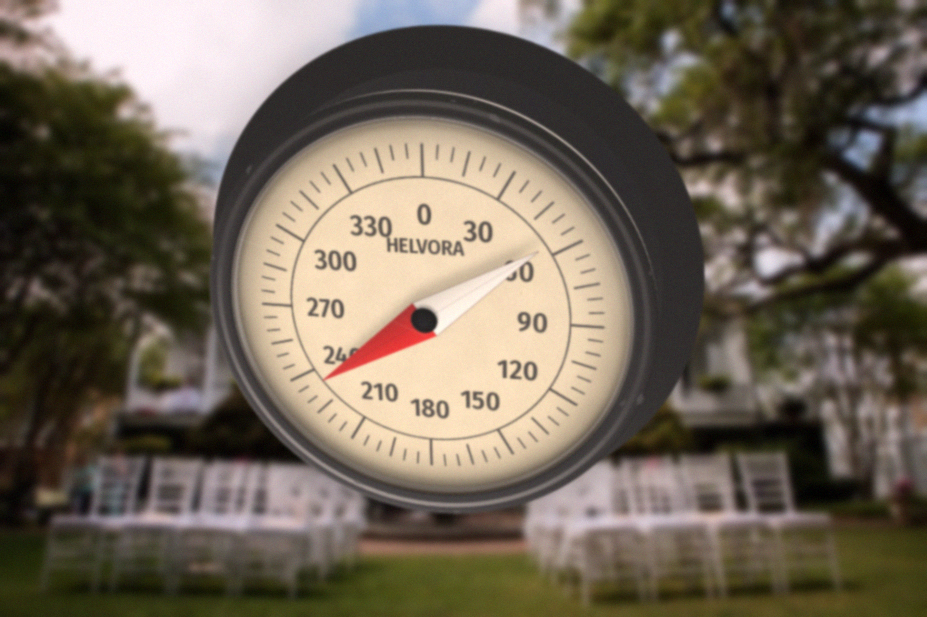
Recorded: value=235 unit=°
